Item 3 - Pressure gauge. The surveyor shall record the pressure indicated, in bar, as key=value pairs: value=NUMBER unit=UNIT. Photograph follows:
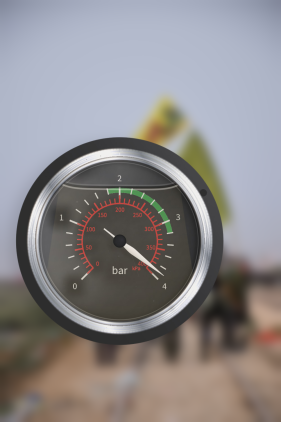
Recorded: value=3.9 unit=bar
